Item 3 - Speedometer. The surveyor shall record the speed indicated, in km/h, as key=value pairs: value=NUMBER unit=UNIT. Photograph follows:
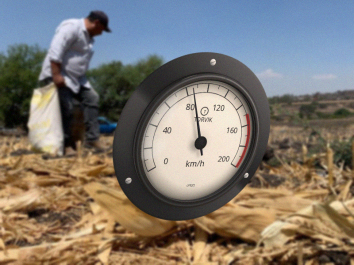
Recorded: value=85 unit=km/h
